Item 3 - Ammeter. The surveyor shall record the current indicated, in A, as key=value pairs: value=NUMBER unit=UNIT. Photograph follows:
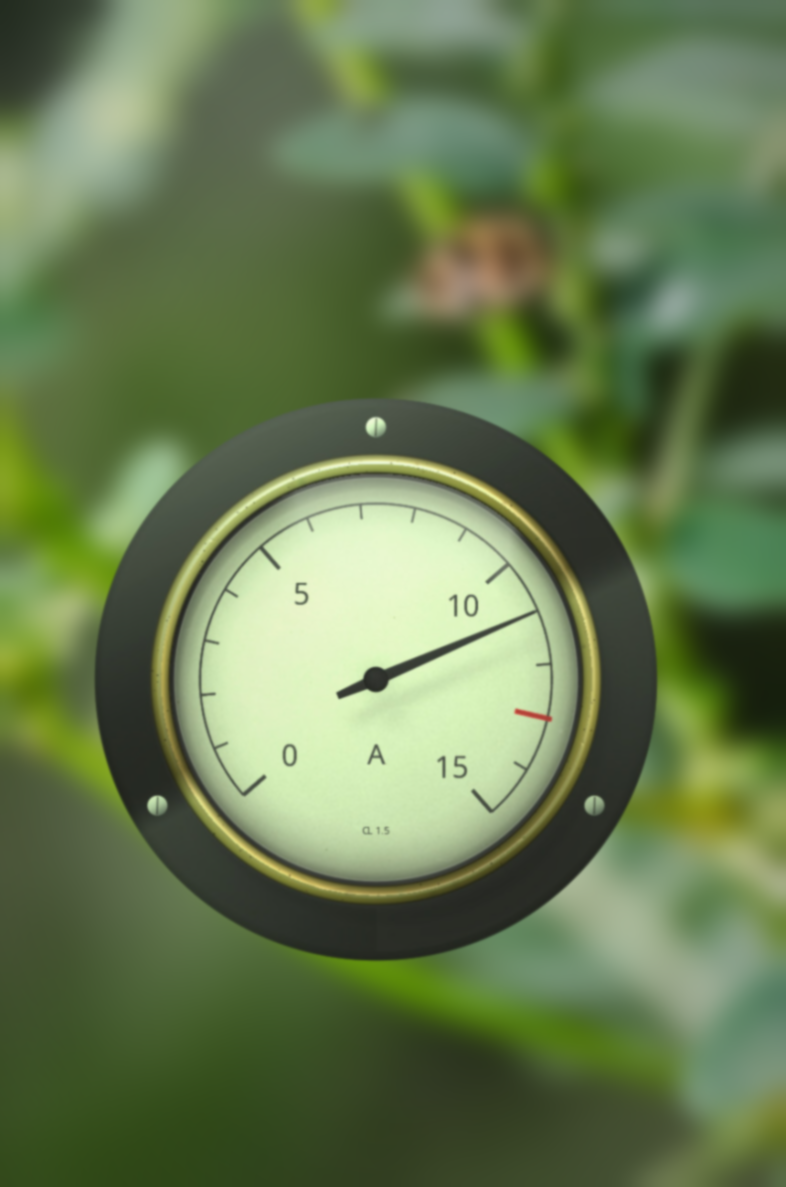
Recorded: value=11 unit=A
